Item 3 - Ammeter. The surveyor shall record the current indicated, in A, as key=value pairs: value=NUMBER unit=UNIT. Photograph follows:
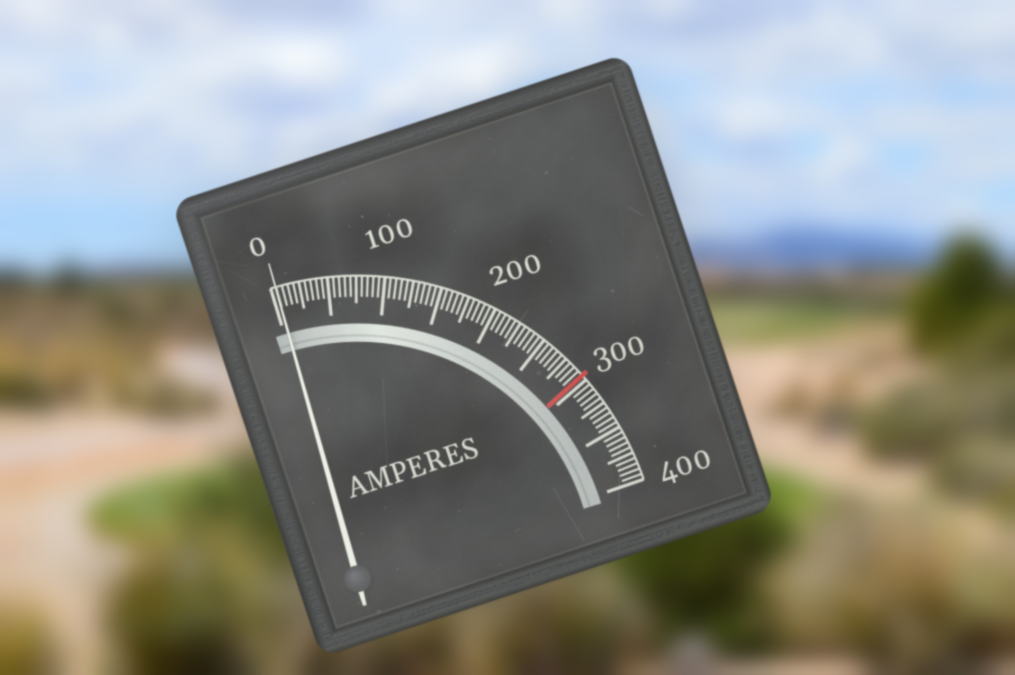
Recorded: value=5 unit=A
